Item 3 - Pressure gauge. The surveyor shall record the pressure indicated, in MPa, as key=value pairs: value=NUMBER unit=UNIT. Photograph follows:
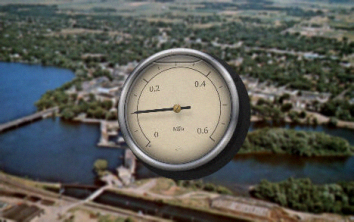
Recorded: value=0.1 unit=MPa
